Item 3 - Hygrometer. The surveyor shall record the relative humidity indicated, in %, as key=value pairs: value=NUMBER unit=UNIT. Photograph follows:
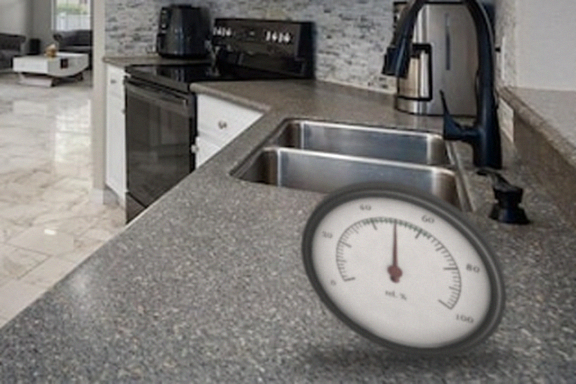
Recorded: value=50 unit=%
